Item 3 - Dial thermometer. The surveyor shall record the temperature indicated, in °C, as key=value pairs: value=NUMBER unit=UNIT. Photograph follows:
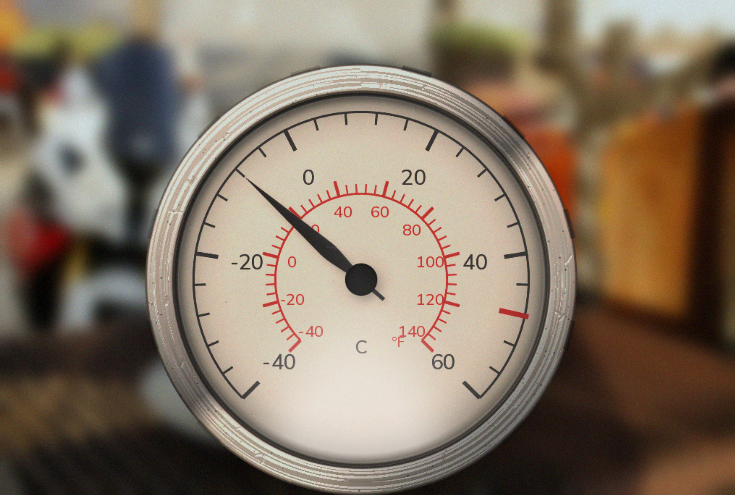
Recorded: value=-8 unit=°C
